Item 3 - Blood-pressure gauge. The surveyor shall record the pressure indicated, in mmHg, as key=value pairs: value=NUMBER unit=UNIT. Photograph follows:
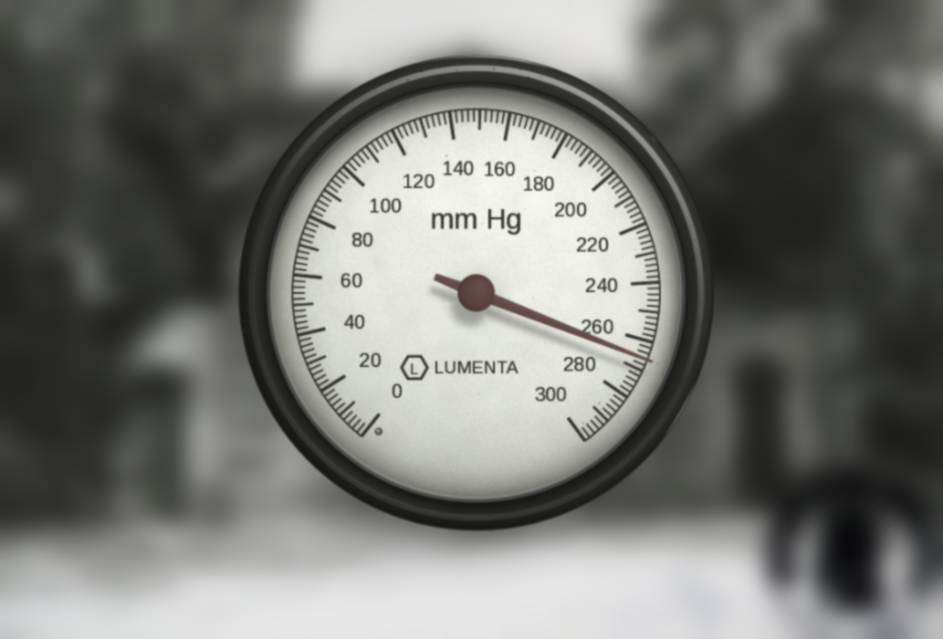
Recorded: value=266 unit=mmHg
